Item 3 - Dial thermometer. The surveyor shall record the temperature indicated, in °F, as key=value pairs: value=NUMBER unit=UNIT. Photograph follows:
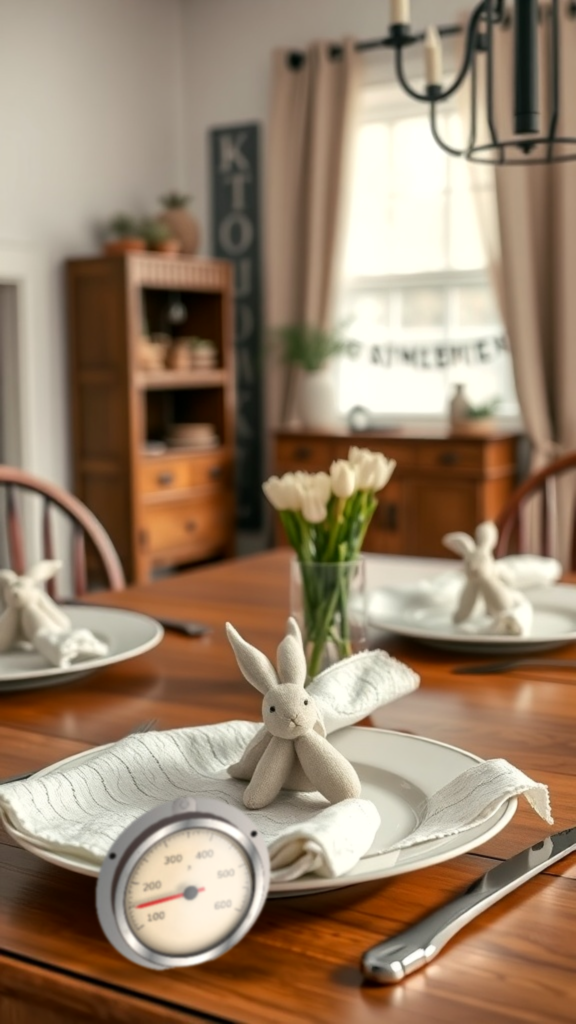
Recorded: value=150 unit=°F
